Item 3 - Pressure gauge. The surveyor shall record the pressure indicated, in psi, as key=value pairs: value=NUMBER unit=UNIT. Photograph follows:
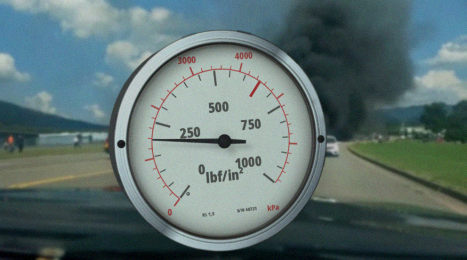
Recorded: value=200 unit=psi
